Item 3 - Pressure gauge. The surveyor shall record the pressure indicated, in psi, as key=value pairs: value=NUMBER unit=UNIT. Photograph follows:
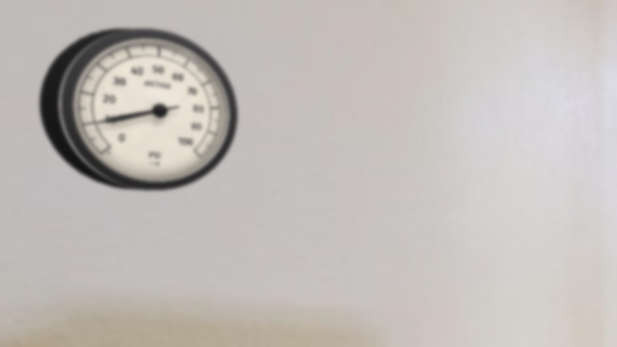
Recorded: value=10 unit=psi
